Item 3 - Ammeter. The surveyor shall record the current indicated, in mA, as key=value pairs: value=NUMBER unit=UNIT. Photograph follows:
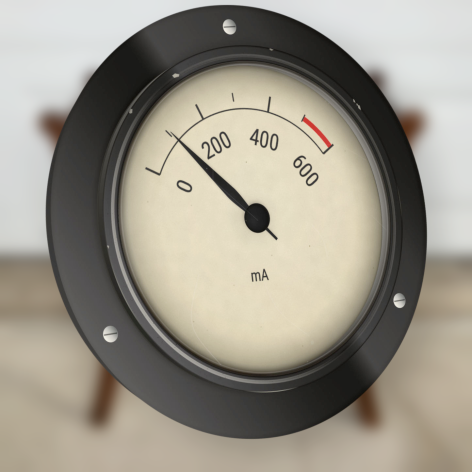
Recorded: value=100 unit=mA
